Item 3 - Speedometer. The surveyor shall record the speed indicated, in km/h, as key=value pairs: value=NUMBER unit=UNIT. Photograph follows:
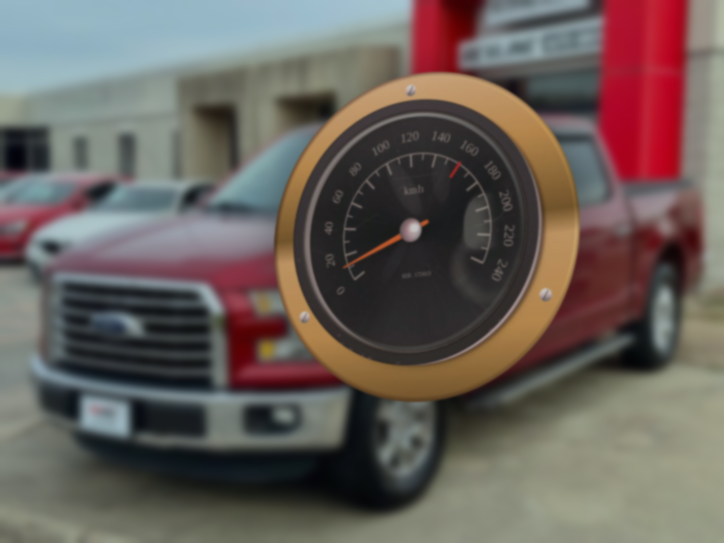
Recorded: value=10 unit=km/h
